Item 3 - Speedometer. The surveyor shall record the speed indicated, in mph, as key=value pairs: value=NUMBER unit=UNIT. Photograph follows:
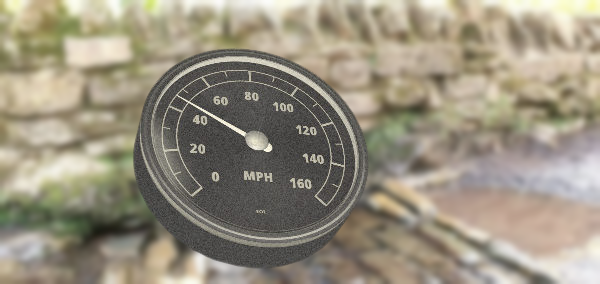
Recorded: value=45 unit=mph
